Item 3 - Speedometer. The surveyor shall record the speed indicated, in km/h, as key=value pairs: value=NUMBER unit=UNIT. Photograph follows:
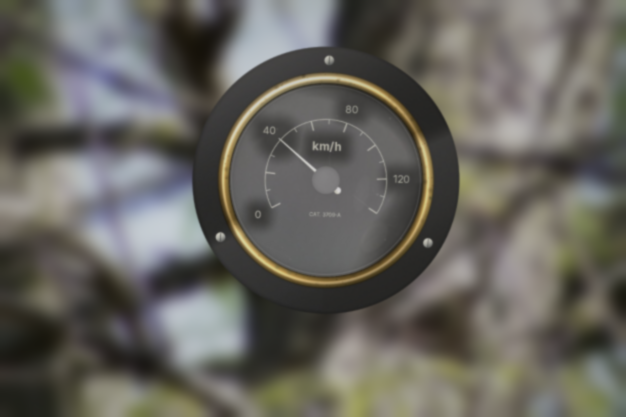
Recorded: value=40 unit=km/h
